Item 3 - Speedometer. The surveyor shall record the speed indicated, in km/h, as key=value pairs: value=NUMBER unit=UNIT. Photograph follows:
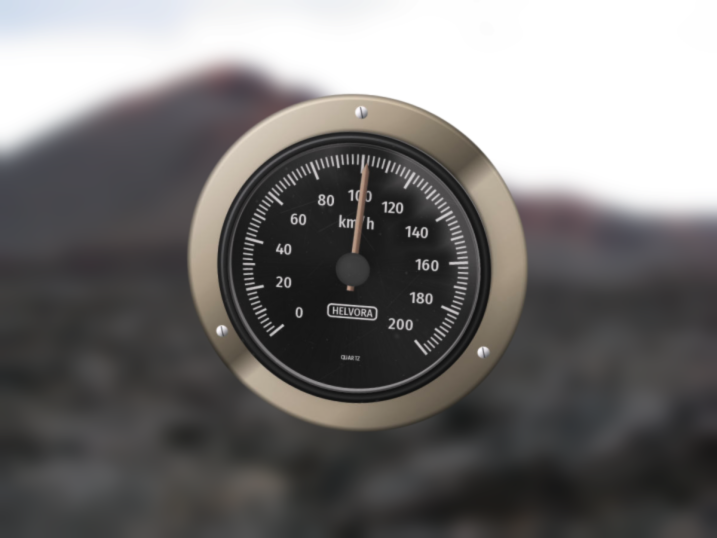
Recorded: value=102 unit=km/h
